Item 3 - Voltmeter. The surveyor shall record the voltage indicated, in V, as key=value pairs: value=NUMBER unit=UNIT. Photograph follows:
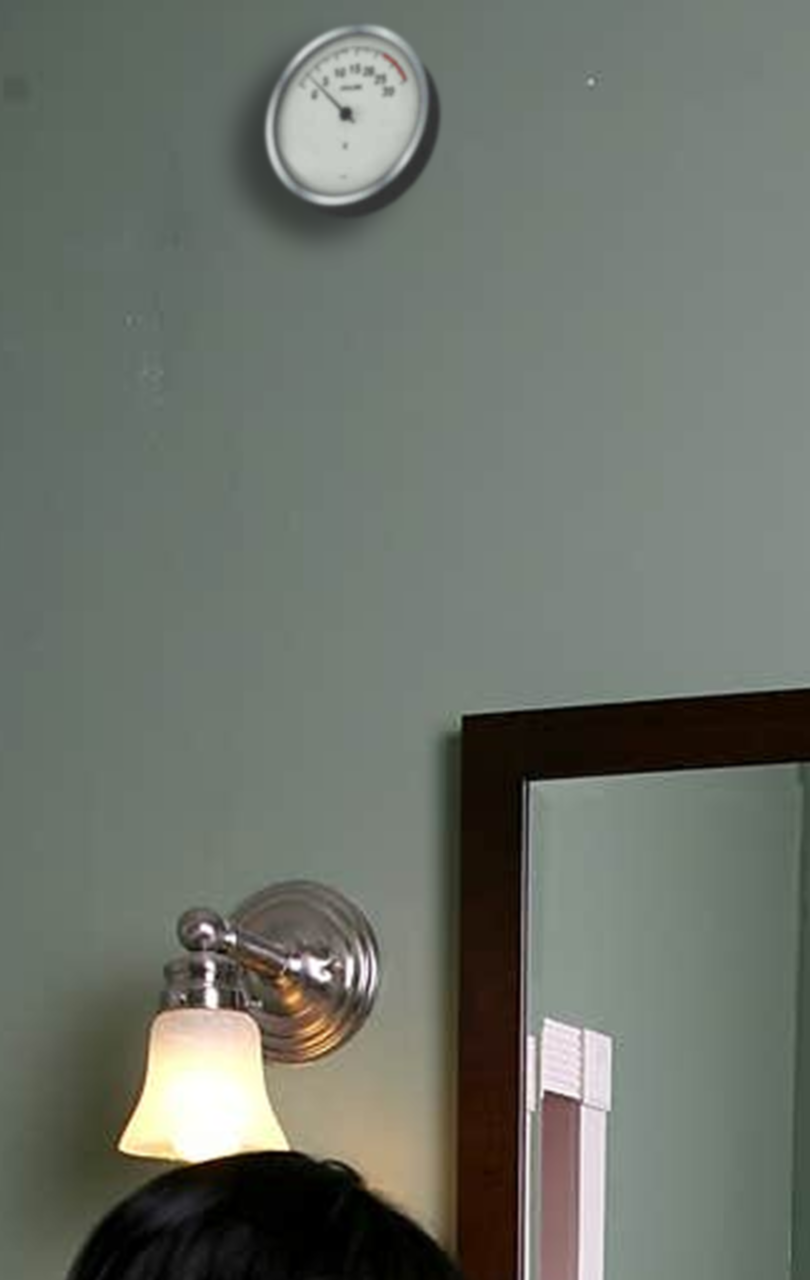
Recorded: value=2.5 unit=V
